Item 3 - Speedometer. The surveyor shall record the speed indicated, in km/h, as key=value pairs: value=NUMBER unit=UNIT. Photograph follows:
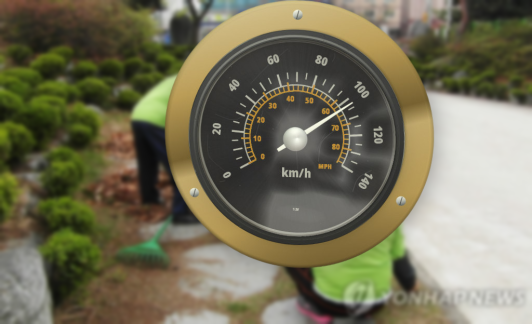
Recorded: value=102.5 unit=km/h
